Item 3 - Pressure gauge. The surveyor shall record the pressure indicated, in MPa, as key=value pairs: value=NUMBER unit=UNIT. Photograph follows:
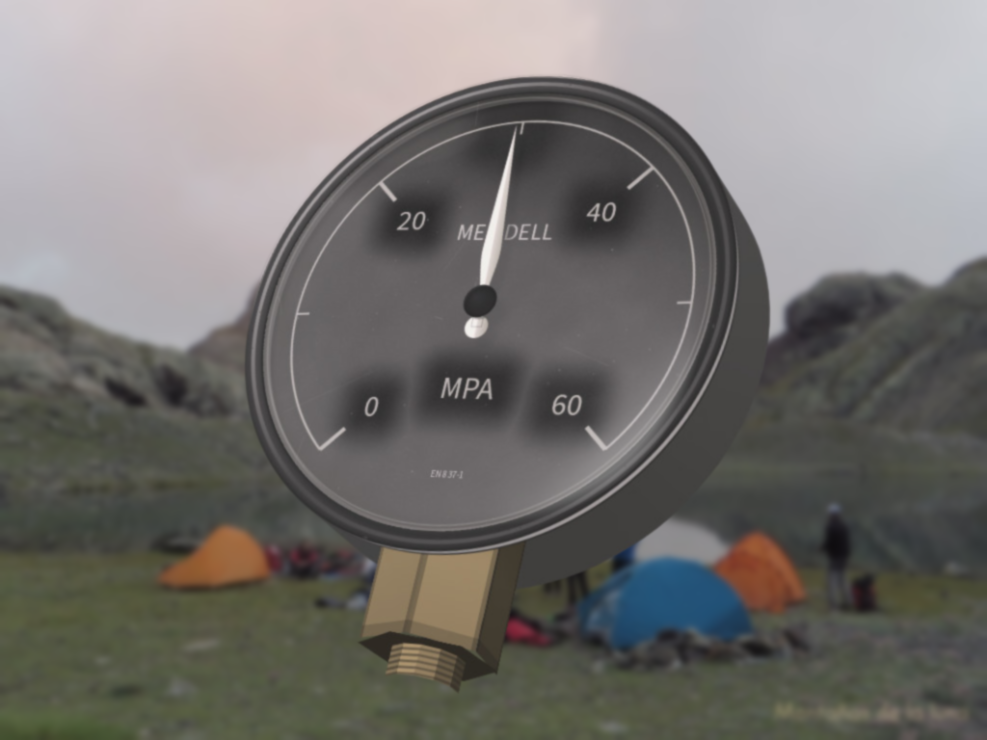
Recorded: value=30 unit=MPa
